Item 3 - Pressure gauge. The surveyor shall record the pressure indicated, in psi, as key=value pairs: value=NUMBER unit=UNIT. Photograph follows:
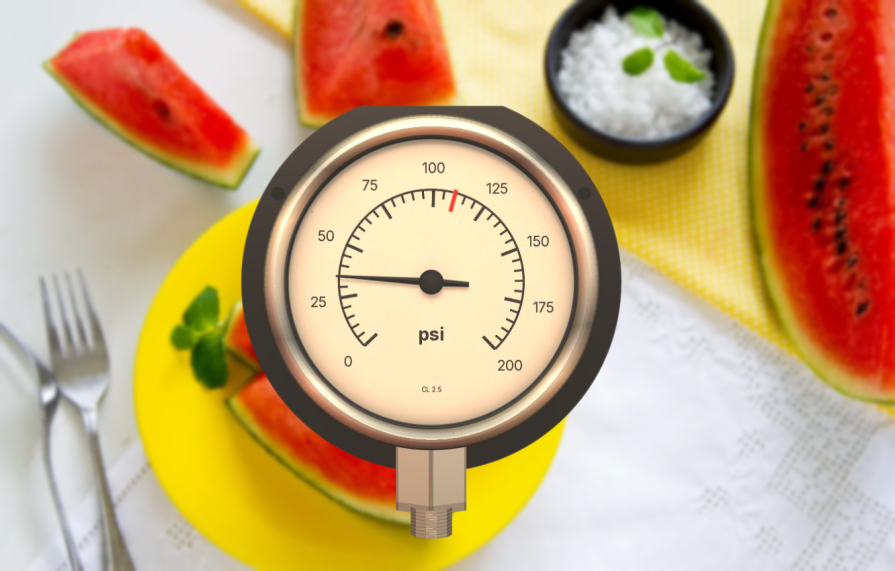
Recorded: value=35 unit=psi
